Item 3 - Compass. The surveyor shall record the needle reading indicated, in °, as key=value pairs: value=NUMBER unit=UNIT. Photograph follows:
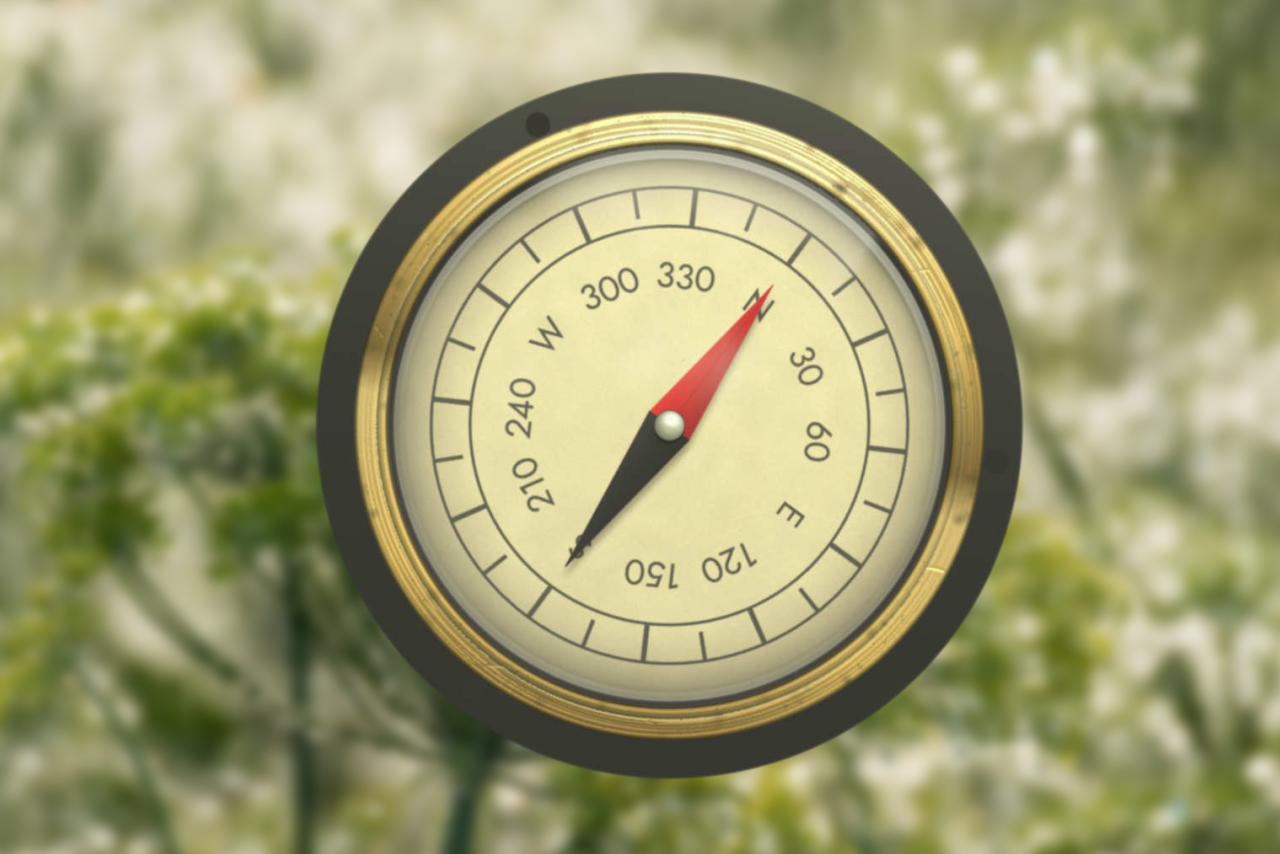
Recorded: value=0 unit=°
